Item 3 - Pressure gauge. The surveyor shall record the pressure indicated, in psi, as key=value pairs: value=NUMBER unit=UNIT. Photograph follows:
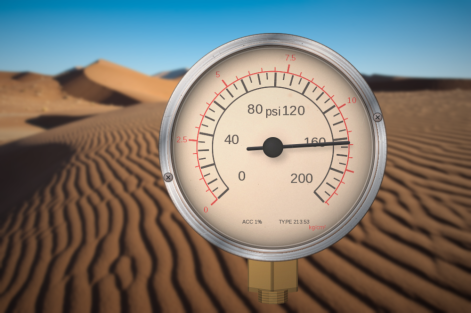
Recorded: value=162.5 unit=psi
